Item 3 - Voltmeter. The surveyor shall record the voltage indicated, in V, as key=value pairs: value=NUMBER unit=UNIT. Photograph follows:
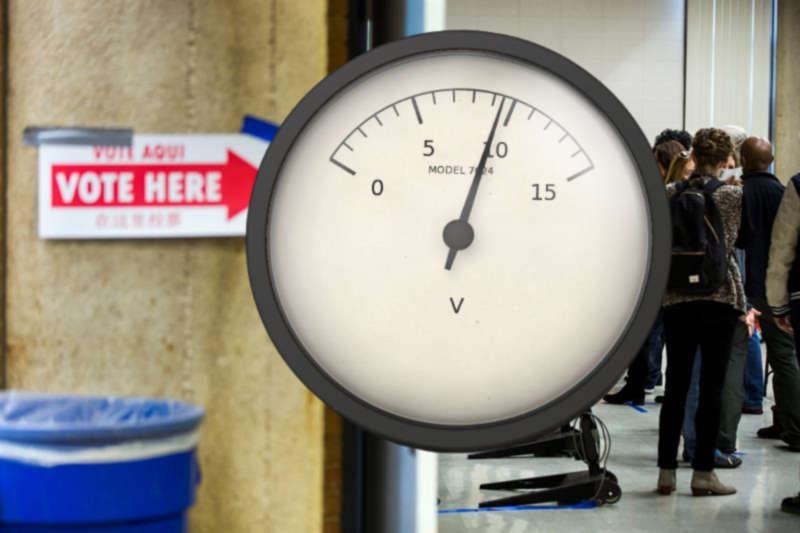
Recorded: value=9.5 unit=V
